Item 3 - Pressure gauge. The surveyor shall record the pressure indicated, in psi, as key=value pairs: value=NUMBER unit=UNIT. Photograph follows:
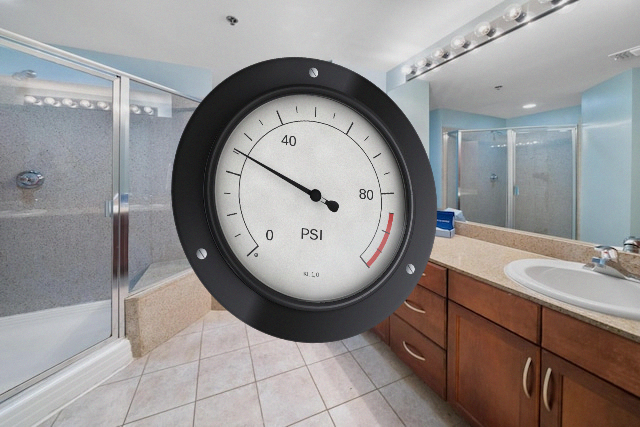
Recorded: value=25 unit=psi
